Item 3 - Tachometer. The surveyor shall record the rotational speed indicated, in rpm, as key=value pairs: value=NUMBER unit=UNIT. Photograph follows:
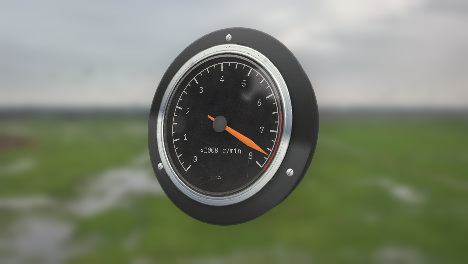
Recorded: value=7625 unit=rpm
